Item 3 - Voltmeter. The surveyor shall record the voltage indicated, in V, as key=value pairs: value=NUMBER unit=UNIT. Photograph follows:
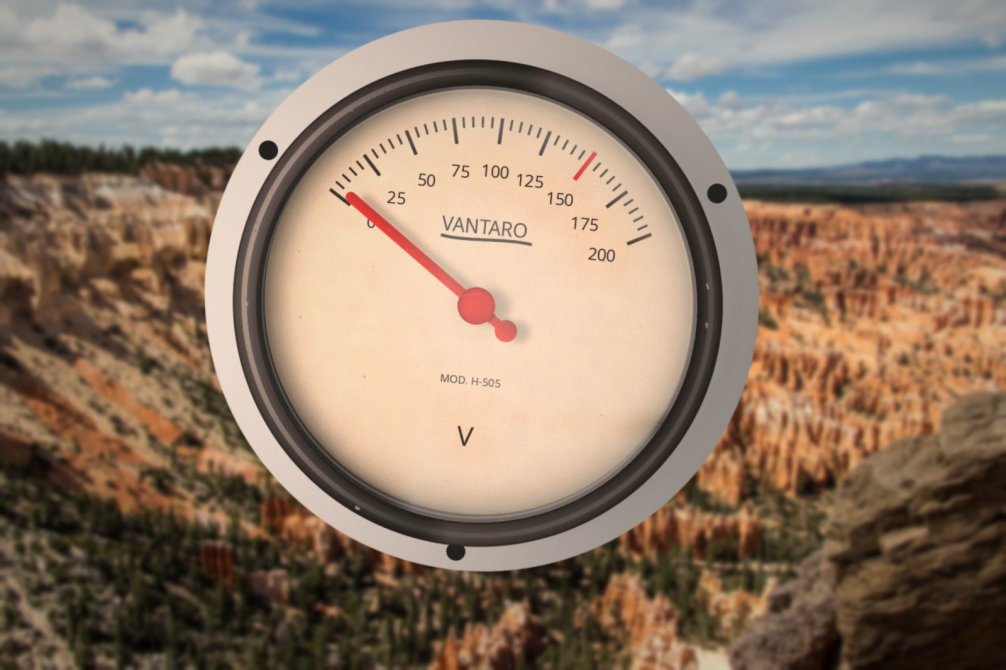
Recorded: value=5 unit=V
